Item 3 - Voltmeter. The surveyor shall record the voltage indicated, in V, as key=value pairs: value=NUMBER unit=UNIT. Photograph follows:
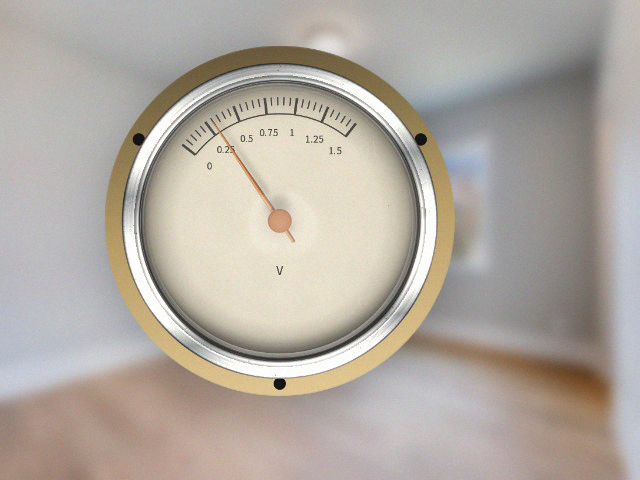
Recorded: value=0.3 unit=V
